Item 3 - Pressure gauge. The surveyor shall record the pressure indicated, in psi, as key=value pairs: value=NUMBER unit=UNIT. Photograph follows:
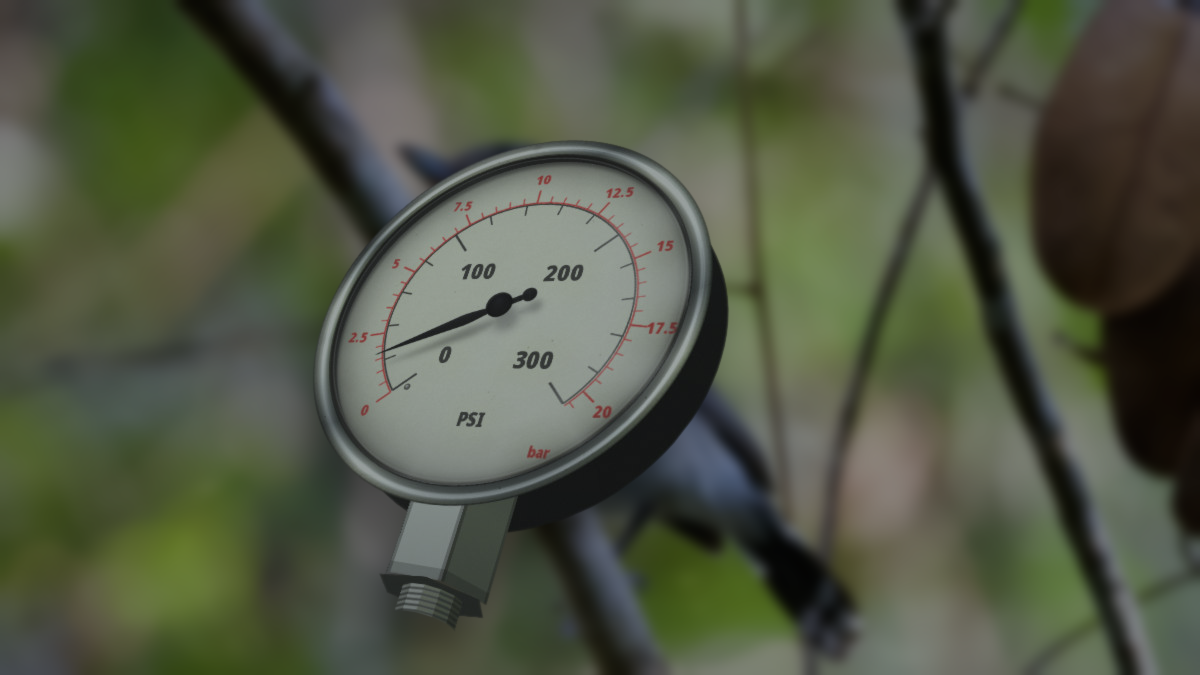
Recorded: value=20 unit=psi
